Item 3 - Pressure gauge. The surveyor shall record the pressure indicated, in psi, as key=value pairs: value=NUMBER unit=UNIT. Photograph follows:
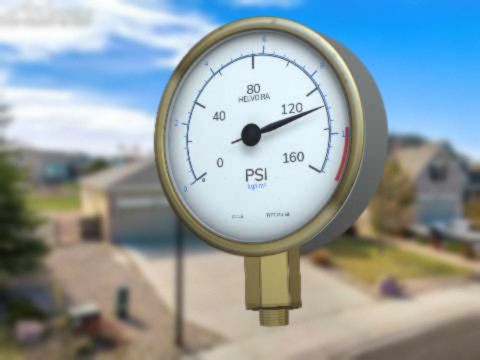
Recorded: value=130 unit=psi
